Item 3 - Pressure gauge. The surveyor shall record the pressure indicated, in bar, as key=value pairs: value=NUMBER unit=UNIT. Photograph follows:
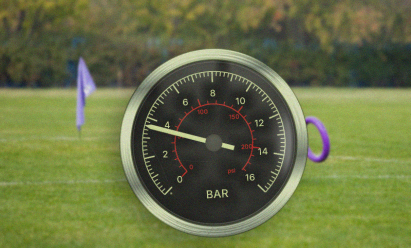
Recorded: value=3.6 unit=bar
